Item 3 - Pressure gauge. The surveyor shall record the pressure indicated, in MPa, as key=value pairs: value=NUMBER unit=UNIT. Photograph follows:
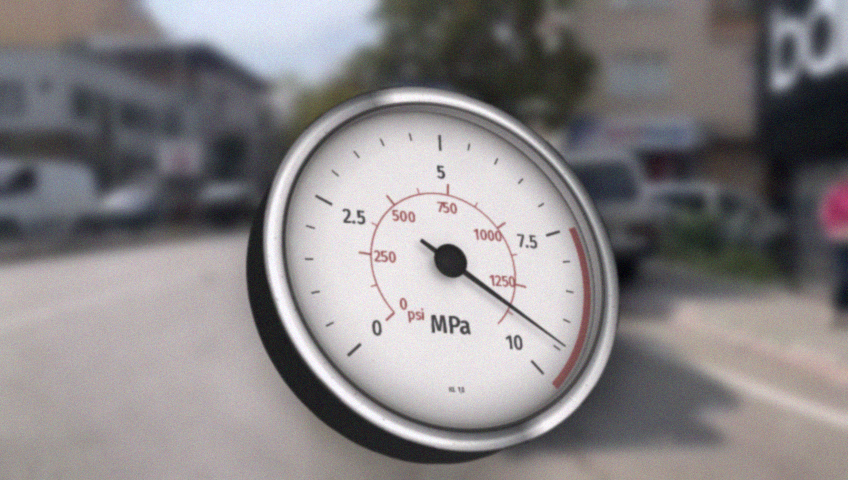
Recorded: value=9.5 unit=MPa
